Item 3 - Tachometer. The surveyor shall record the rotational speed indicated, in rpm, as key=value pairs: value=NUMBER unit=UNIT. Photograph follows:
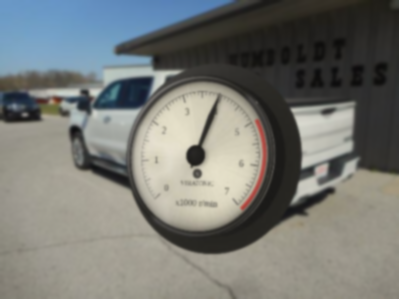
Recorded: value=4000 unit=rpm
